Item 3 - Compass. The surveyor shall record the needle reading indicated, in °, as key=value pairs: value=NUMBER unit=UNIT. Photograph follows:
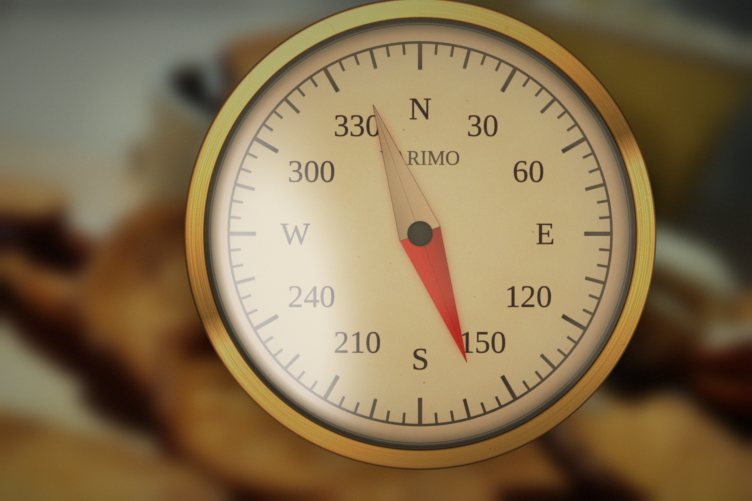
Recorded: value=160 unit=°
